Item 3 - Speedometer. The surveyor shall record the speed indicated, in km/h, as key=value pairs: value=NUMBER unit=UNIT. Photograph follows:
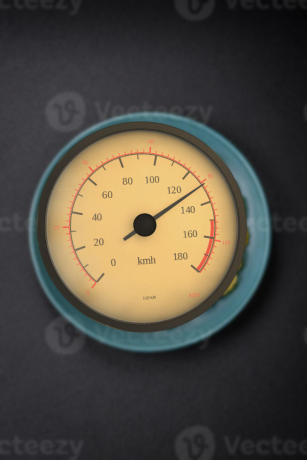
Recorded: value=130 unit=km/h
